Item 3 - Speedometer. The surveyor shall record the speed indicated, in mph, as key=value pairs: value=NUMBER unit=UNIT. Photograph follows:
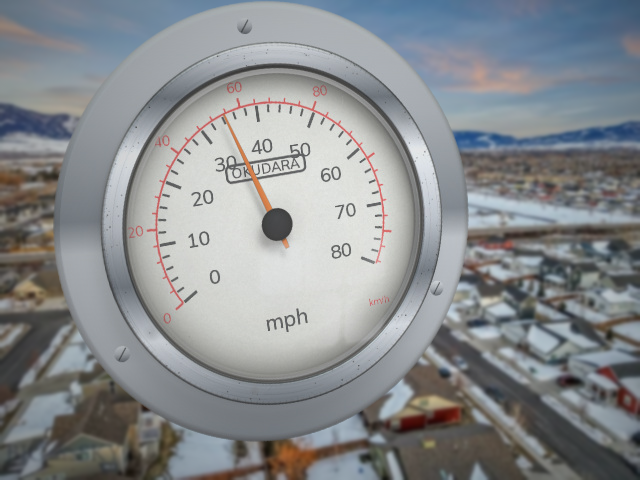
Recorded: value=34 unit=mph
